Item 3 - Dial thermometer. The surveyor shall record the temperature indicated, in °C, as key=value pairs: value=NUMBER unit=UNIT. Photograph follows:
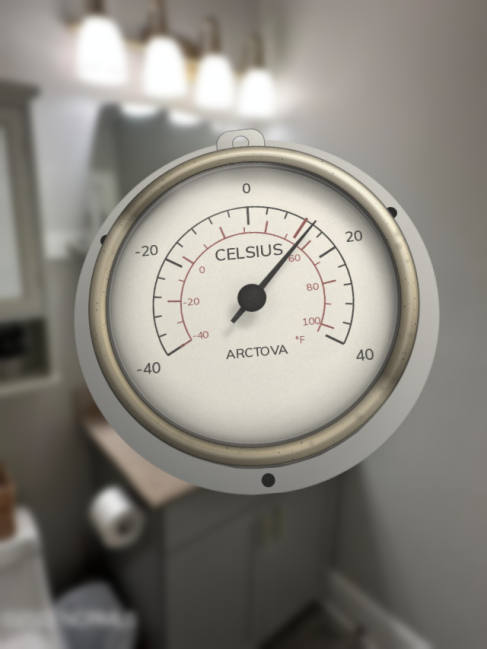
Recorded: value=14 unit=°C
